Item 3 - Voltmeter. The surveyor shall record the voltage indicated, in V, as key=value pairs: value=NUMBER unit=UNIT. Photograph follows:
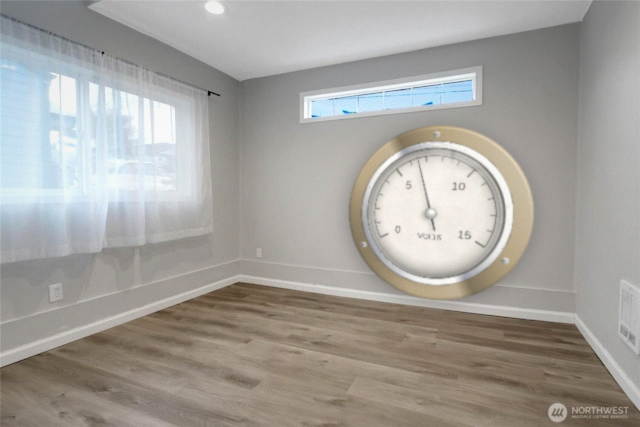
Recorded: value=6.5 unit=V
